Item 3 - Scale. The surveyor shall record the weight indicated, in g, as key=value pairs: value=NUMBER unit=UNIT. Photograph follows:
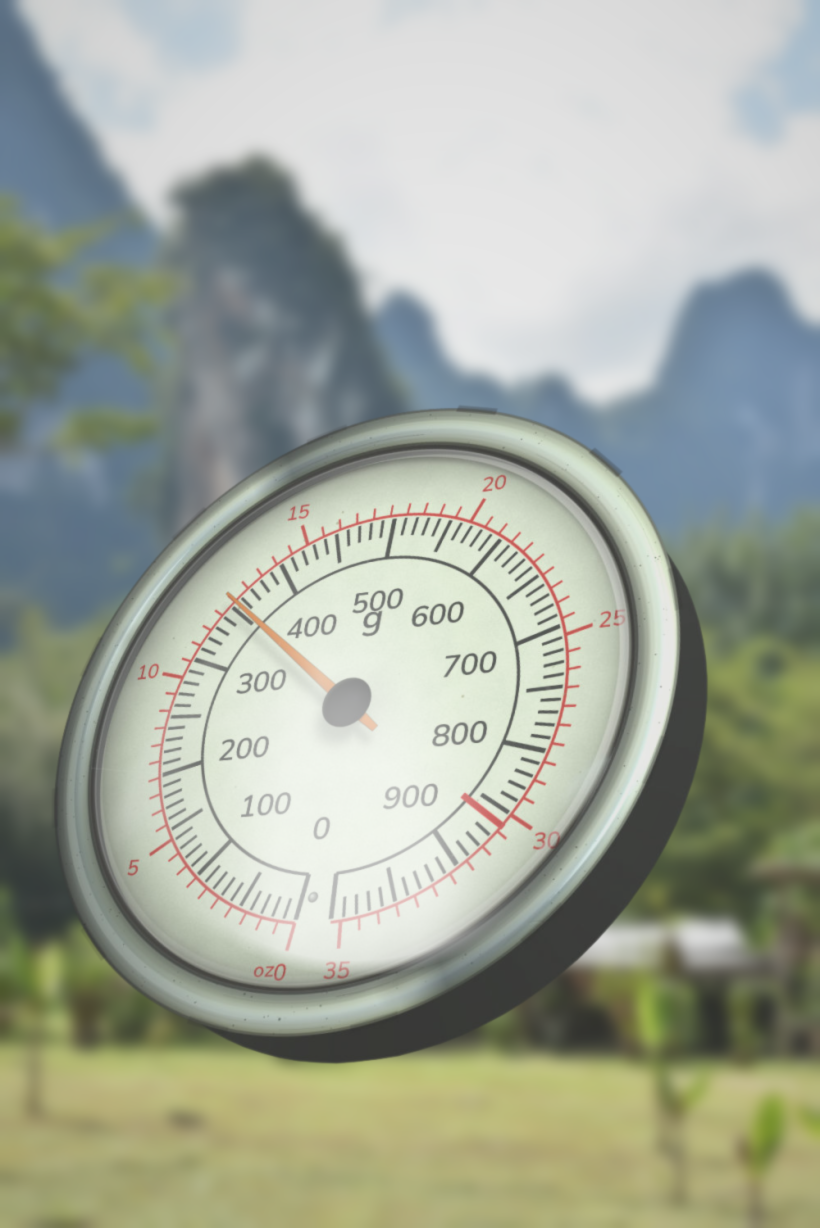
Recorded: value=355 unit=g
